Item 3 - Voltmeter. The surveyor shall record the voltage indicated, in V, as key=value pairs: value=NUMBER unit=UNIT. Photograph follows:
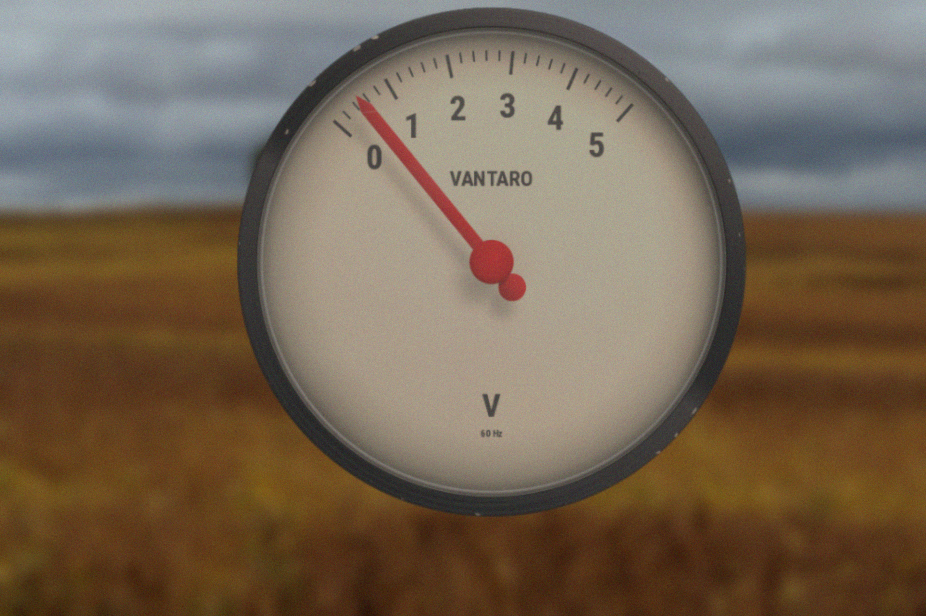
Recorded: value=0.5 unit=V
